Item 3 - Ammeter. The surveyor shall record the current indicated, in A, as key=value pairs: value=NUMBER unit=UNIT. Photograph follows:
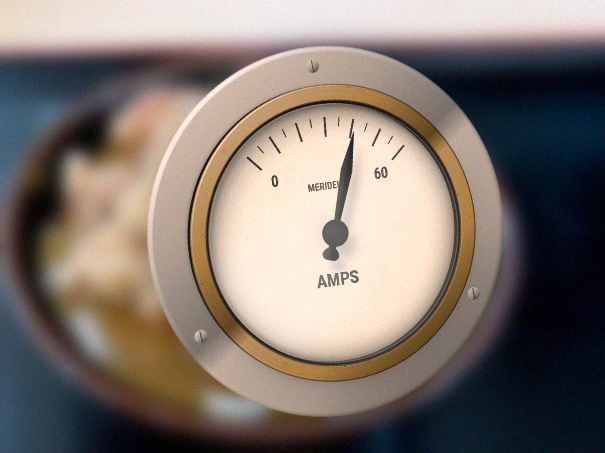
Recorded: value=40 unit=A
